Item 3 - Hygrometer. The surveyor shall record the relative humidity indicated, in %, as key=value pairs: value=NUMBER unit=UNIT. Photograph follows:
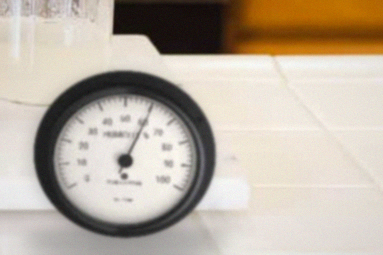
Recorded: value=60 unit=%
